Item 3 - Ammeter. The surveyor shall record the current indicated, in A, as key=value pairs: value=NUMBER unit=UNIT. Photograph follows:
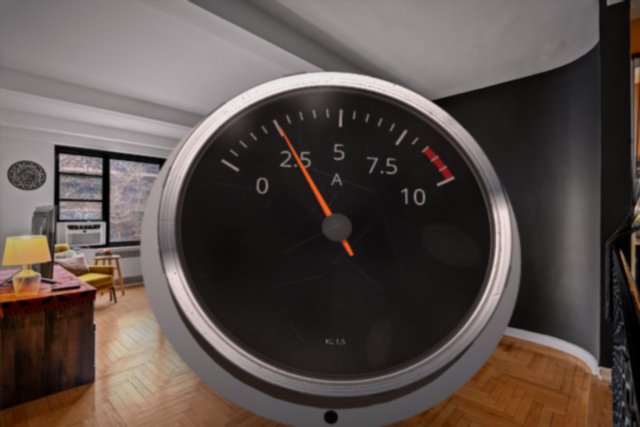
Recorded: value=2.5 unit=A
